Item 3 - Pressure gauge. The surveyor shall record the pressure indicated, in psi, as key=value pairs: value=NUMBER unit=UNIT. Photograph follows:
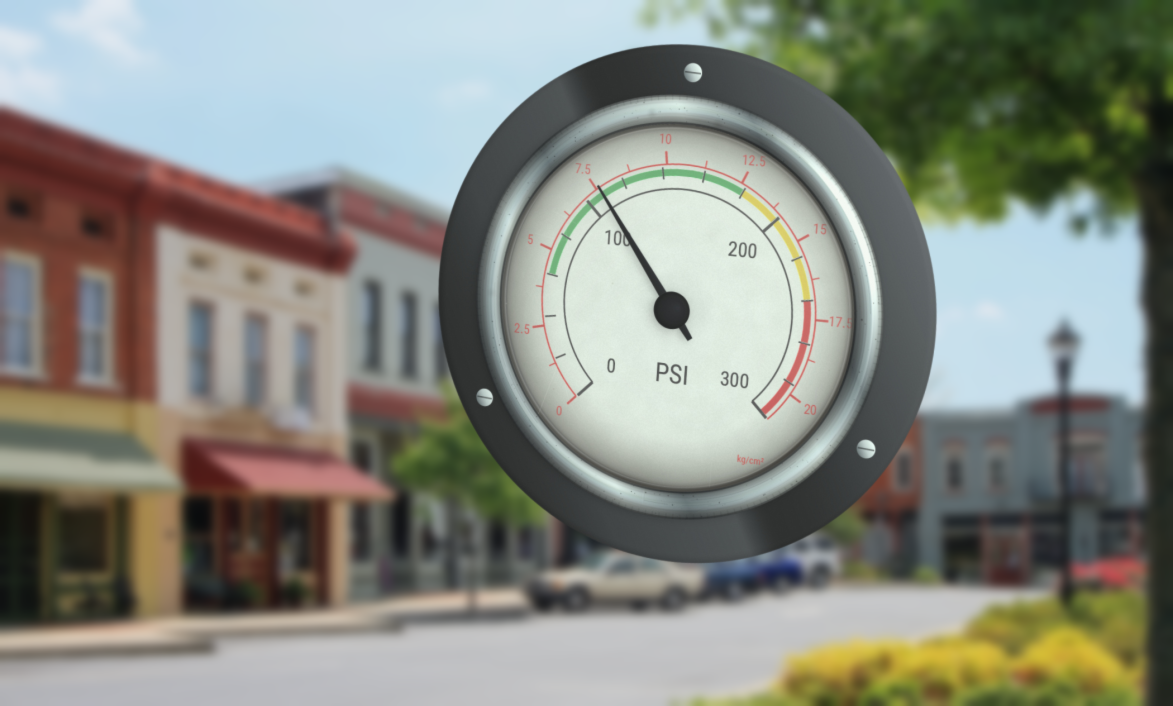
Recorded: value=110 unit=psi
